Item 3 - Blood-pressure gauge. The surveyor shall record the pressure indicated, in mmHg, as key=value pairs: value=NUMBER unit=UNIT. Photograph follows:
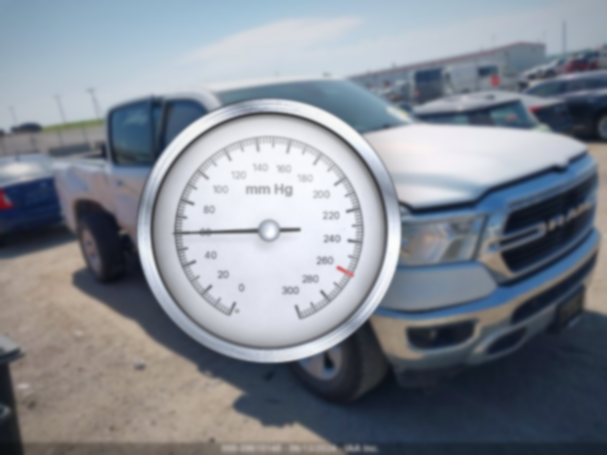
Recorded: value=60 unit=mmHg
